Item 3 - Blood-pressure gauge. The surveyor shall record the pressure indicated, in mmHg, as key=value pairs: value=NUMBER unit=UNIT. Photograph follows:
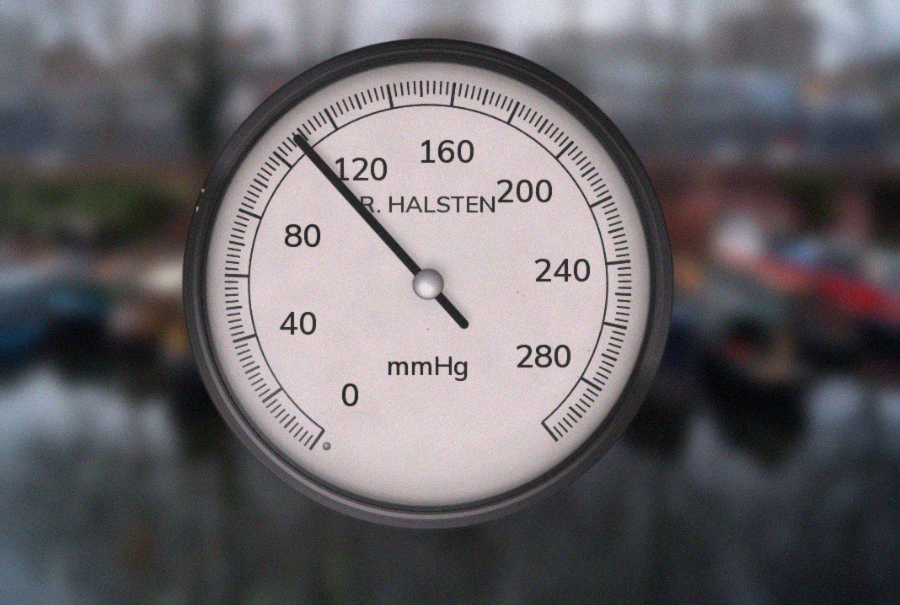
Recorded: value=108 unit=mmHg
